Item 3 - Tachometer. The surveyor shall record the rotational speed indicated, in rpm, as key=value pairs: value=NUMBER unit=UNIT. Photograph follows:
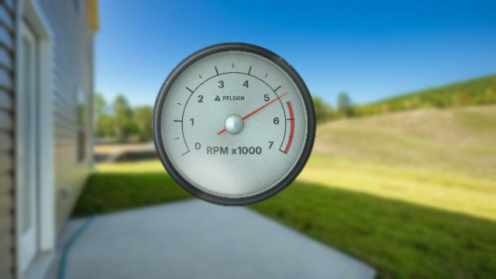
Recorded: value=5250 unit=rpm
